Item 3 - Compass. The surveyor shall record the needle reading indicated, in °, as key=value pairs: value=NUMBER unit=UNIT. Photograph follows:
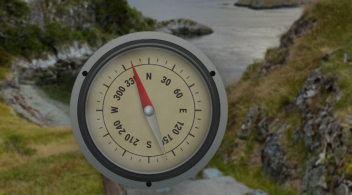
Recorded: value=340 unit=°
